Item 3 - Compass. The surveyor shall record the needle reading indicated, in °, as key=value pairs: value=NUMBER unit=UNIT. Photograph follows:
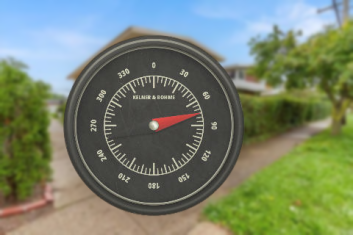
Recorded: value=75 unit=°
